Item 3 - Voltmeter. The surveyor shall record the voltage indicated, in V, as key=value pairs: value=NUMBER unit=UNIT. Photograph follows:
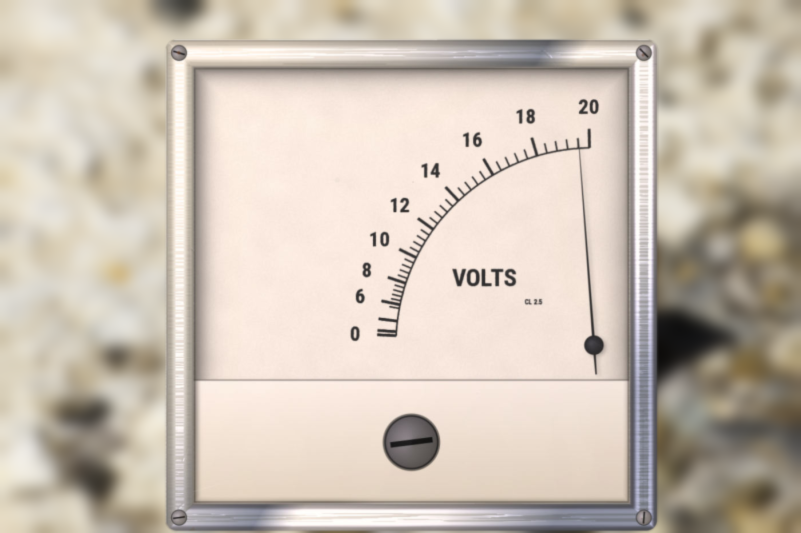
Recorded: value=19.6 unit=V
